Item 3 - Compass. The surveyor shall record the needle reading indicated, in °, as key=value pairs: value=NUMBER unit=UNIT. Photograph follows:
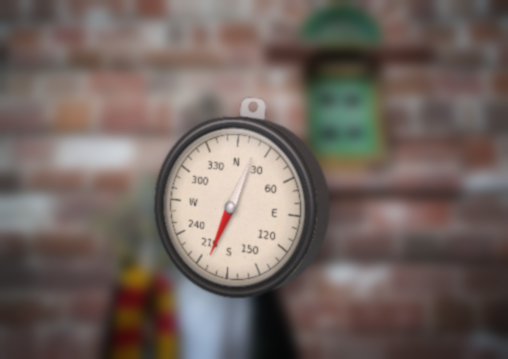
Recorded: value=200 unit=°
